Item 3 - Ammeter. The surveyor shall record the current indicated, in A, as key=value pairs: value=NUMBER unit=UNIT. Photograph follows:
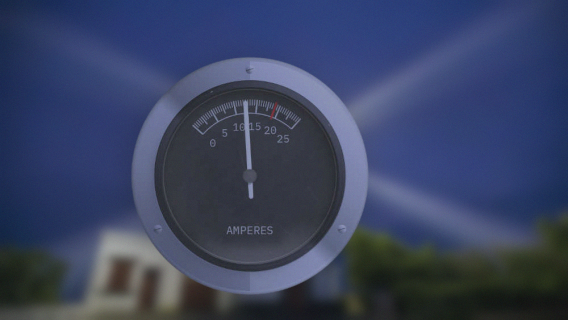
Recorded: value=12.5 unit=A
